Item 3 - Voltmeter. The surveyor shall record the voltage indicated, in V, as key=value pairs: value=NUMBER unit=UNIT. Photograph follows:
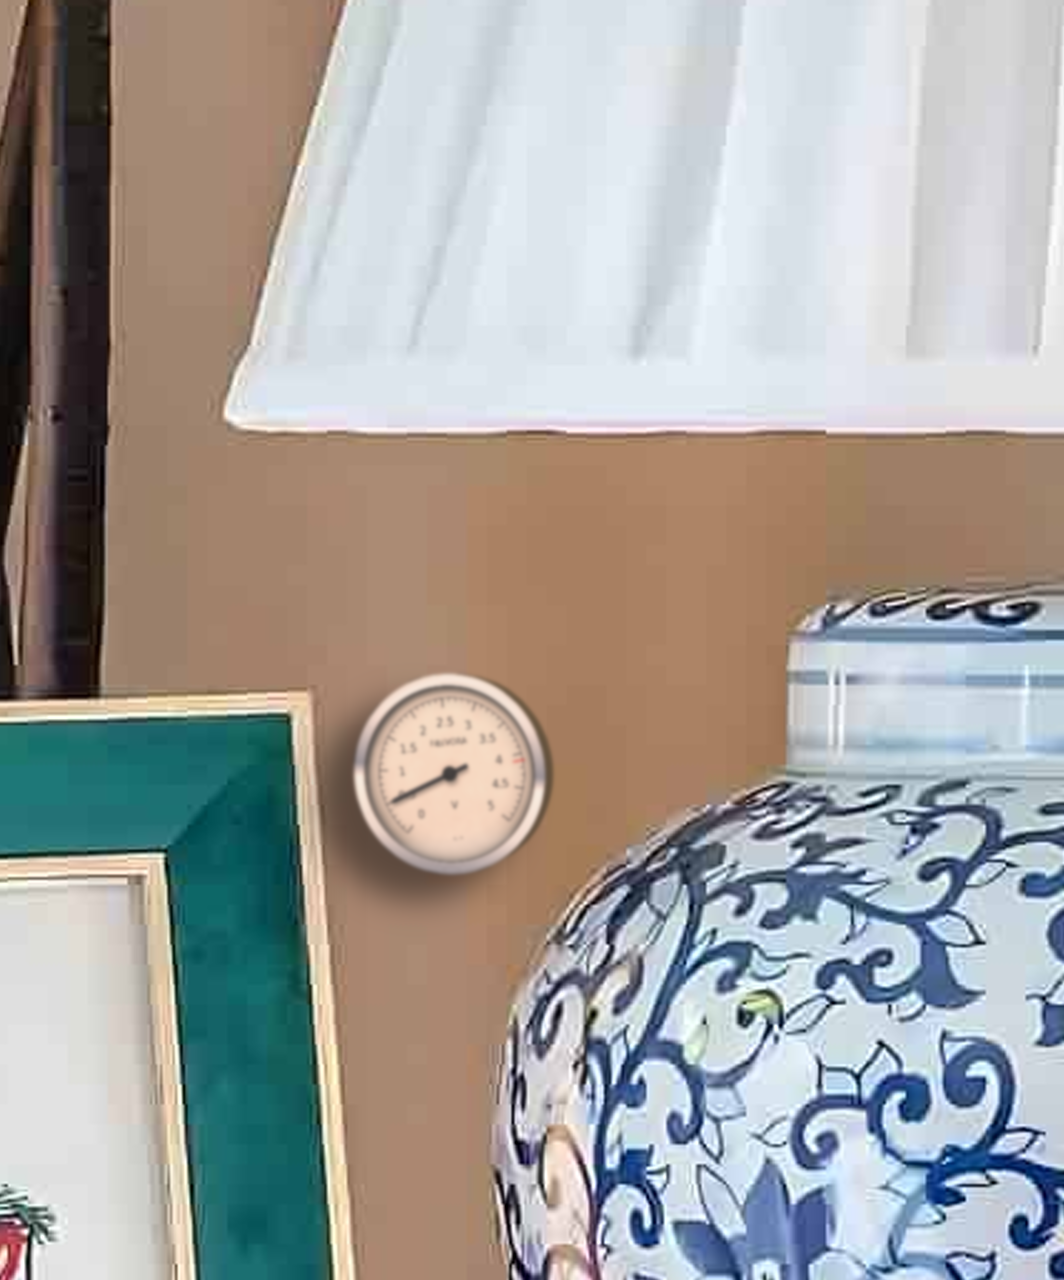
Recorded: value=0.5 unit=V
